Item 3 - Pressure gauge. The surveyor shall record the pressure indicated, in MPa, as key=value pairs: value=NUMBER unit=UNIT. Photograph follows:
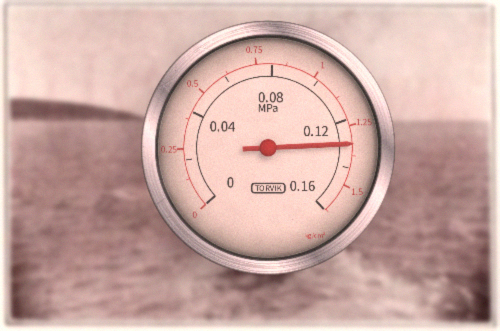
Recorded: value=0.13 unit=MPa
